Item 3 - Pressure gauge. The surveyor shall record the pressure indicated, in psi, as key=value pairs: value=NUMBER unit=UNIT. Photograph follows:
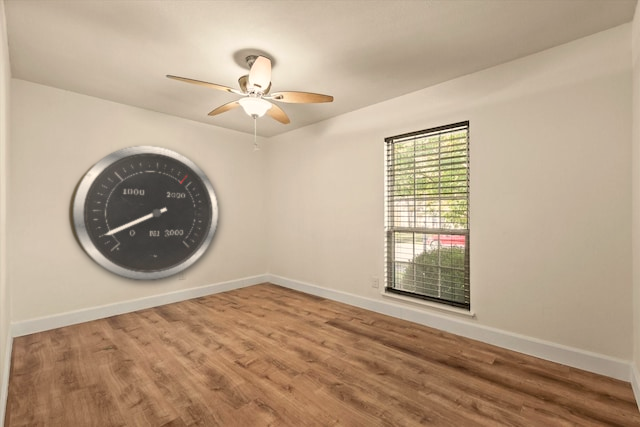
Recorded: value=200 unit=psi
